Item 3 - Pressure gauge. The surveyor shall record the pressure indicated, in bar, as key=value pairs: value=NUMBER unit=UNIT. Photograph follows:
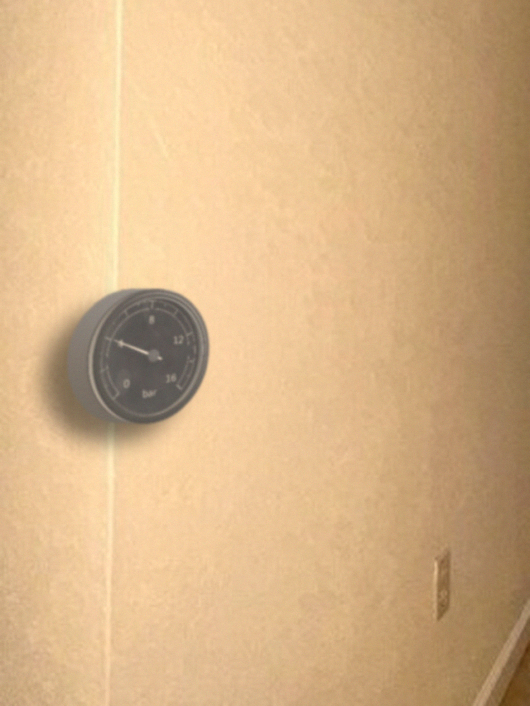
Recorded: value=4 unit=bar
